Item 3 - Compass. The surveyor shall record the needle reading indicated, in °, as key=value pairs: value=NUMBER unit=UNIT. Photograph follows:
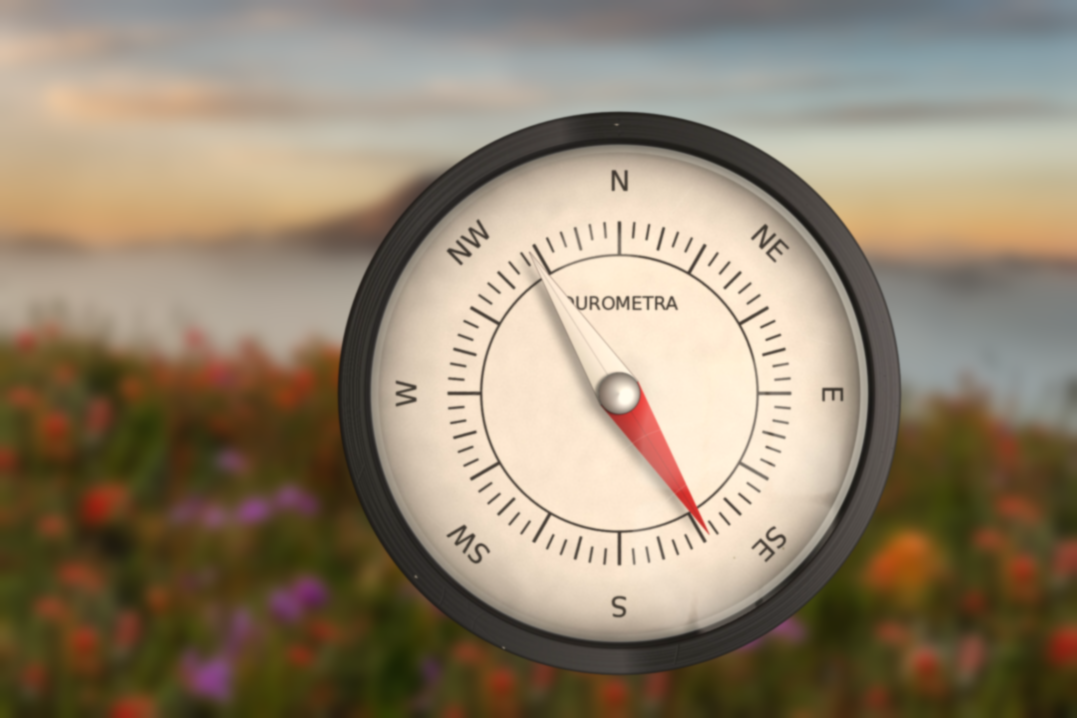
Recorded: value=147.5 unit=°
